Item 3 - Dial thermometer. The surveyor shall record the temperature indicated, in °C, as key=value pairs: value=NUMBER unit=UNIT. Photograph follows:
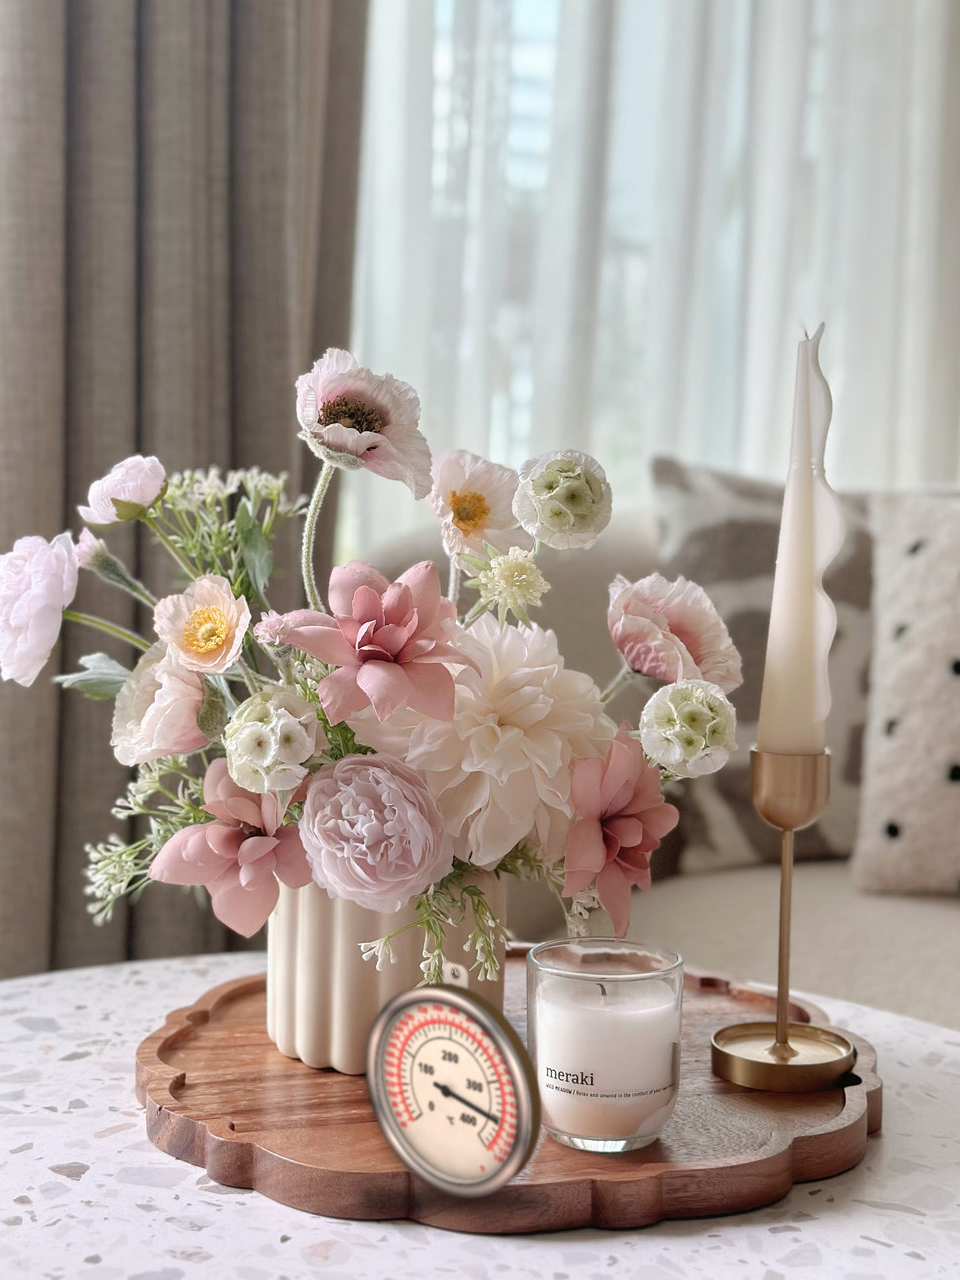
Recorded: value=350 unit=°C
